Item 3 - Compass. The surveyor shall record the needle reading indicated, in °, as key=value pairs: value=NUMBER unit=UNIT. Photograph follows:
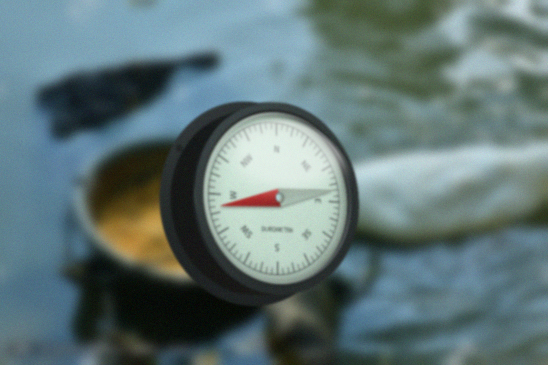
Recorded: value=260 unit=°
